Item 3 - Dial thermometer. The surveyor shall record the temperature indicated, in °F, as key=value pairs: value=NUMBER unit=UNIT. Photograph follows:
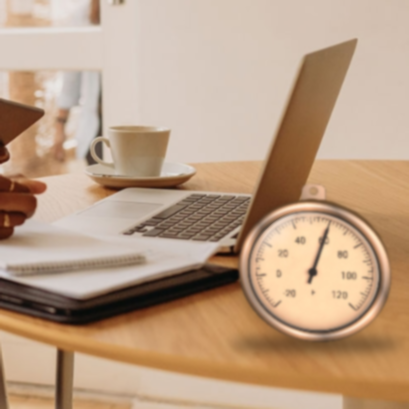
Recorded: value=60 unit=°F
